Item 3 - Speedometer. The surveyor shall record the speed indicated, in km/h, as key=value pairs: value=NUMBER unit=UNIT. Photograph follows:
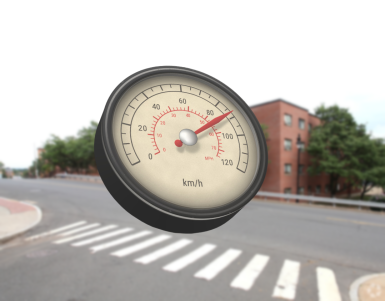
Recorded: value=87.5 unit=km/h
